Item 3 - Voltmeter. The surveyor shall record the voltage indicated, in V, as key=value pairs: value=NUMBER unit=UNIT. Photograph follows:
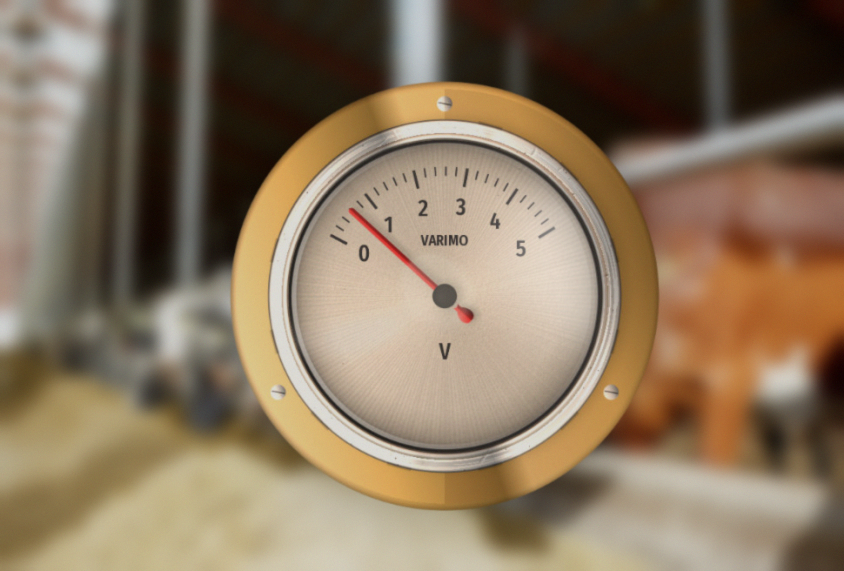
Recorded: value=0.6 unit=V
